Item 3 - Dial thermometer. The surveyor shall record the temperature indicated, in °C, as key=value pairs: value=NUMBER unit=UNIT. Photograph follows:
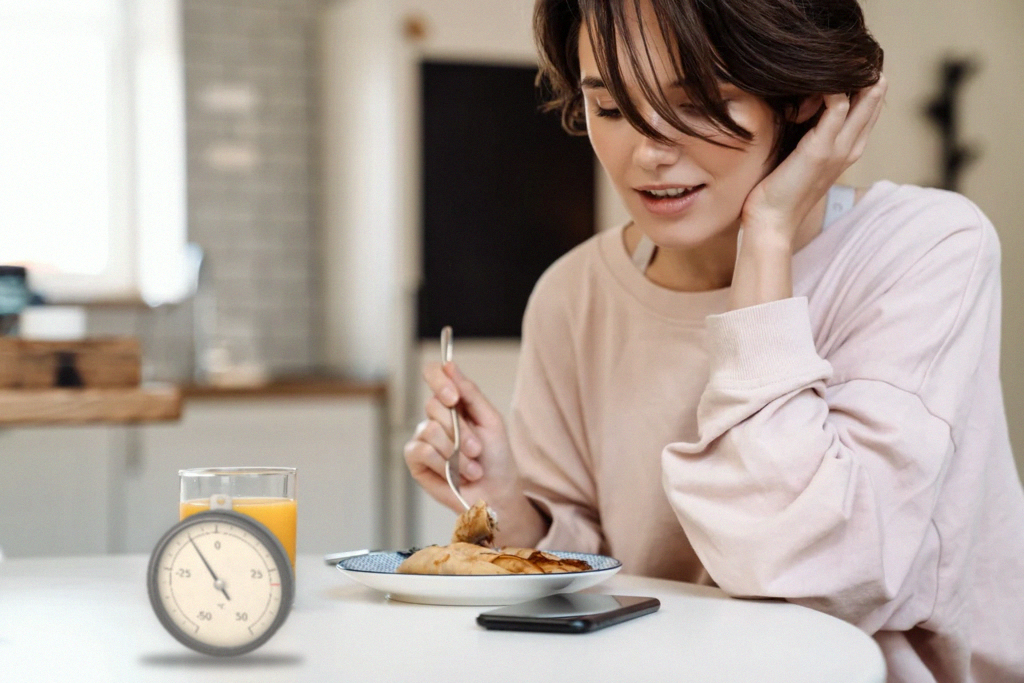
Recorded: value=-10 unit=°C
